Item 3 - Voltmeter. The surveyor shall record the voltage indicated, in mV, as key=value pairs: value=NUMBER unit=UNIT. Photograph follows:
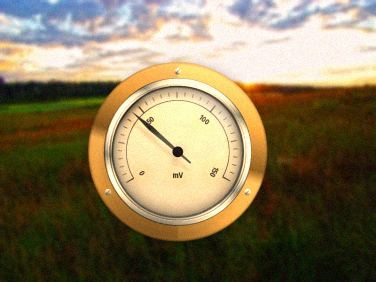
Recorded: value=45 unit=mV
